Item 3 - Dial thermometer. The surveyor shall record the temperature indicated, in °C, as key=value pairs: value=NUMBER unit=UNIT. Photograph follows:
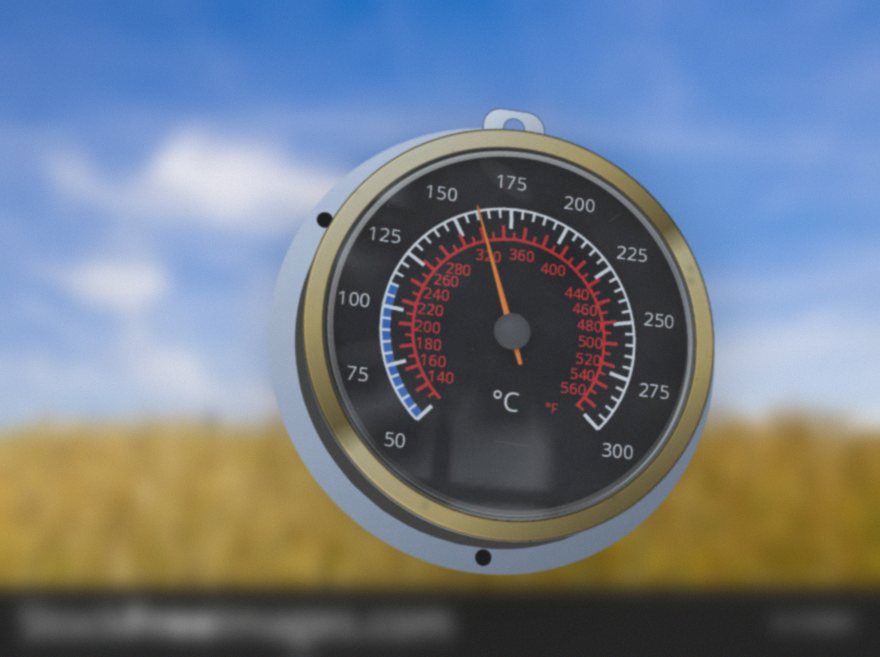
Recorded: value=160 unit=°C
